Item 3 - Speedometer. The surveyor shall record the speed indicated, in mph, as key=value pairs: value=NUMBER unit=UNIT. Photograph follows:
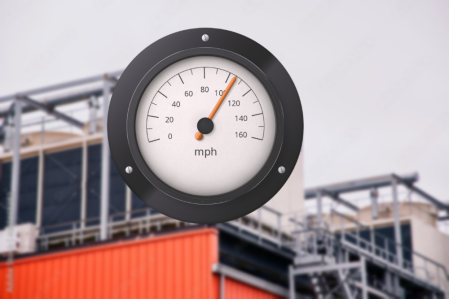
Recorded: value=105 unit=mph
